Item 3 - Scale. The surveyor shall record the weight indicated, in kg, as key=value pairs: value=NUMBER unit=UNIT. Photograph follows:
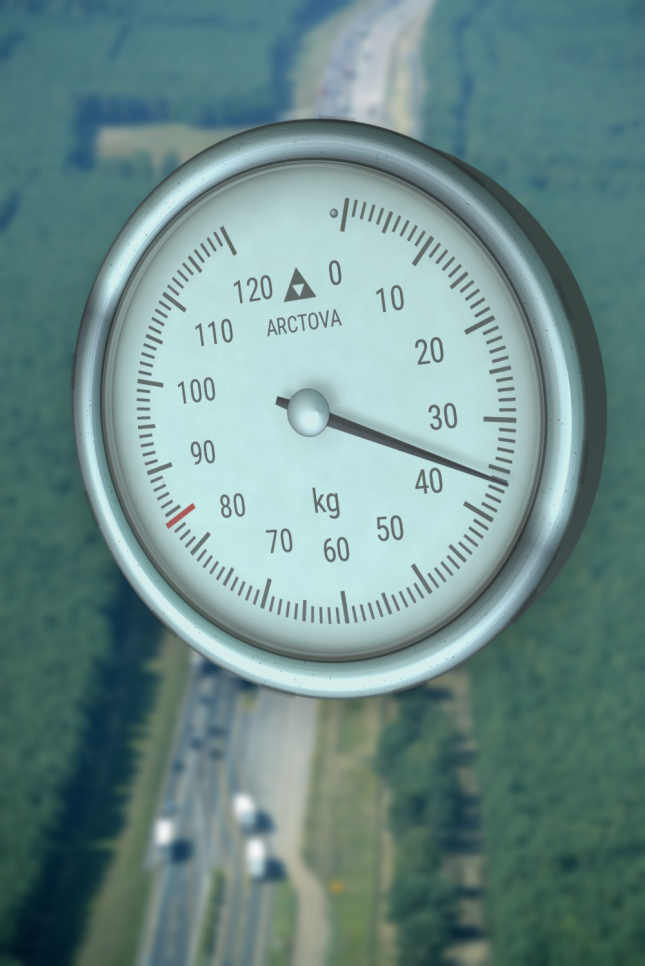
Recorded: value=36 unit=kg
